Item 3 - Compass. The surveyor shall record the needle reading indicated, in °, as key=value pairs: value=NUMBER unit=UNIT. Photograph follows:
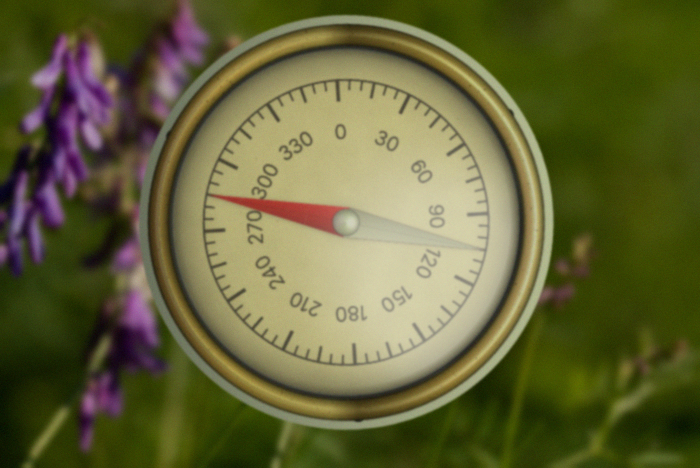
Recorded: value=285 unit=°
